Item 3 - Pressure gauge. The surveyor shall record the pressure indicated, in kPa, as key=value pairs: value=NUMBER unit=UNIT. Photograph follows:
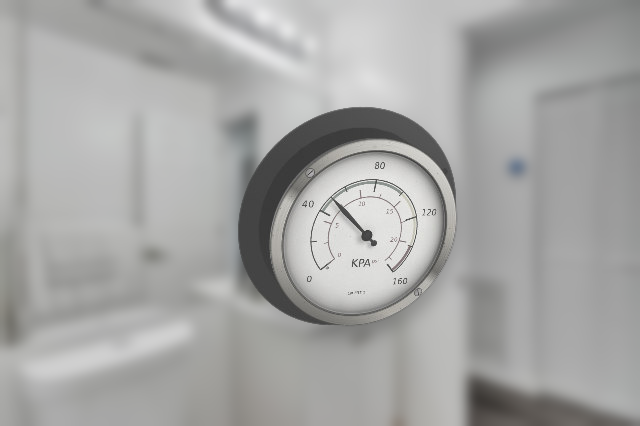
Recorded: value=50 unit=kPa
